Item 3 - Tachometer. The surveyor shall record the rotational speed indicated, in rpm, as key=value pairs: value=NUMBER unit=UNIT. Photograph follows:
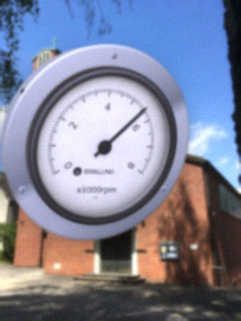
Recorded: value=5500 unit=rpm
